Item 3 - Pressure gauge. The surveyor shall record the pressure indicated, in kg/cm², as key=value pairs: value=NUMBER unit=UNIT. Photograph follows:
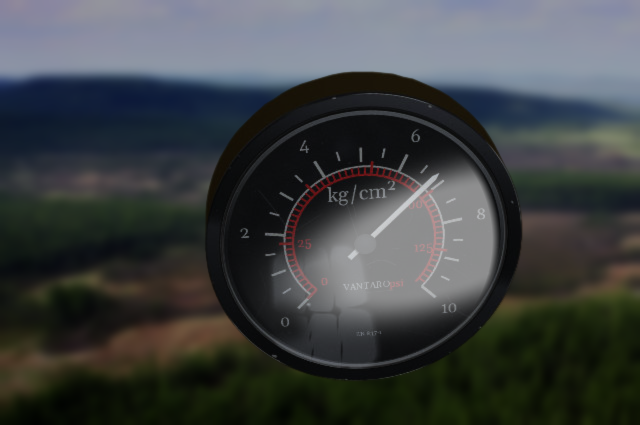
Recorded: value=6.75 unit=kg/cm²
